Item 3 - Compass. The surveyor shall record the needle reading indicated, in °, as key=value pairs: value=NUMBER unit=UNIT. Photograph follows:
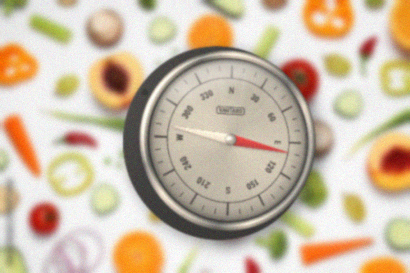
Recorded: value=100 unit=°
